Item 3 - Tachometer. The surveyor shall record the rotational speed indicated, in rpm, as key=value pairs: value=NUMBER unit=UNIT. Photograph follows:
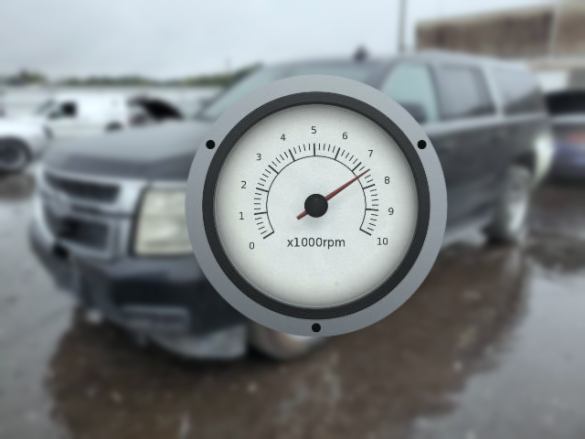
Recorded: value=7400 unit=rpm
